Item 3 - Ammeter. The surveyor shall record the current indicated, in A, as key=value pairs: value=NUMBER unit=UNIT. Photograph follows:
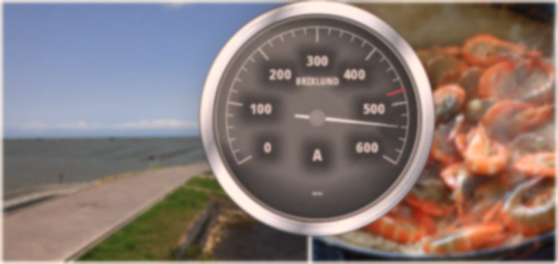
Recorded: value=540 unit=A
